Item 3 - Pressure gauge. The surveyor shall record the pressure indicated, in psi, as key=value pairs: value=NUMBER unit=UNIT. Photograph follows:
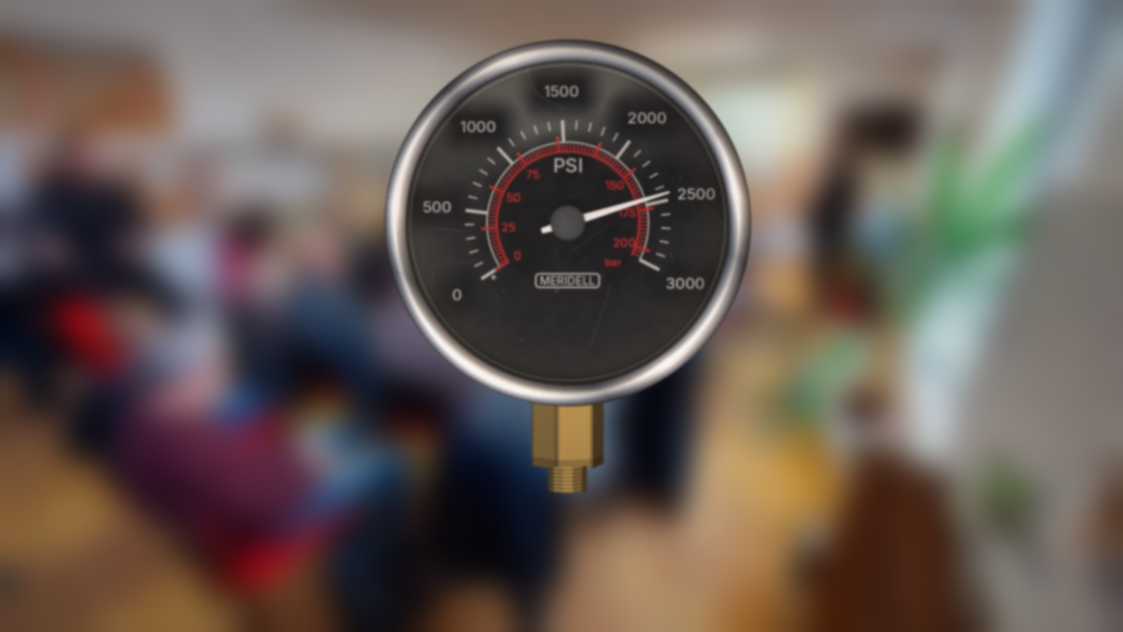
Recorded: value=2450 unit=psi
